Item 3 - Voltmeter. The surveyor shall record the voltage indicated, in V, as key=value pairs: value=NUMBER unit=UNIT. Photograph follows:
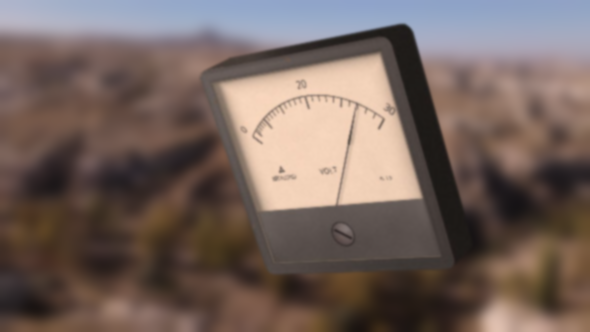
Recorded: value=27 unit=V
